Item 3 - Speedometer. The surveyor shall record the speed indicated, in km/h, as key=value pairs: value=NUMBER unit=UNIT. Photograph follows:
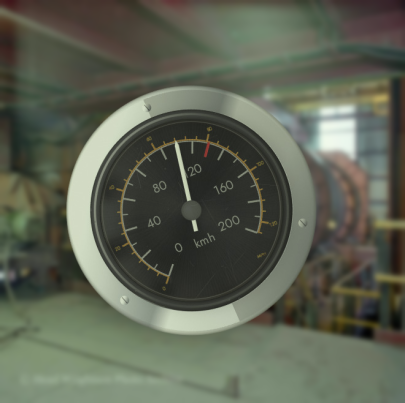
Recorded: value=110 unit=km/h
